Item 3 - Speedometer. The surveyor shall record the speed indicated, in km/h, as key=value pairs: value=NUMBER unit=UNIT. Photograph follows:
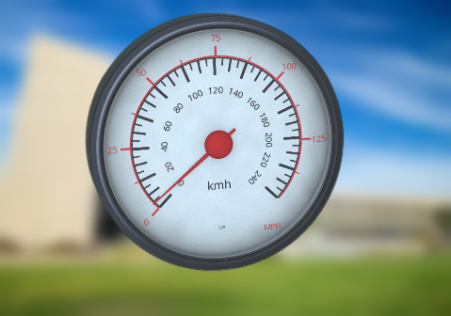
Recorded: value=5 unit=km/h
